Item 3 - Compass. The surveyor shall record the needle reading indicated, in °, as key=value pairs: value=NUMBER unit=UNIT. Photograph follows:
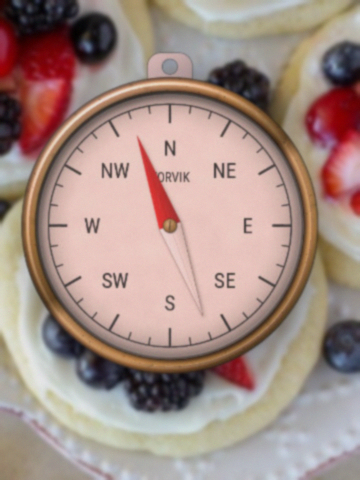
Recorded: value=340 unit=°
